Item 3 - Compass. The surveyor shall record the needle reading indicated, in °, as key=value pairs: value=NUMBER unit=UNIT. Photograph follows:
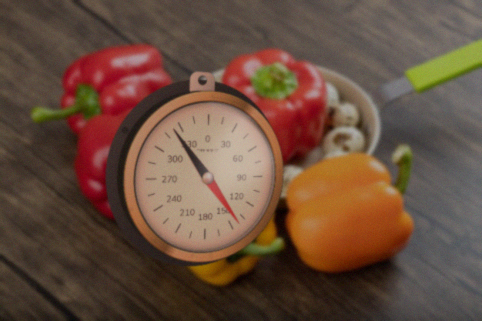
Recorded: value=142.5 unit=°
